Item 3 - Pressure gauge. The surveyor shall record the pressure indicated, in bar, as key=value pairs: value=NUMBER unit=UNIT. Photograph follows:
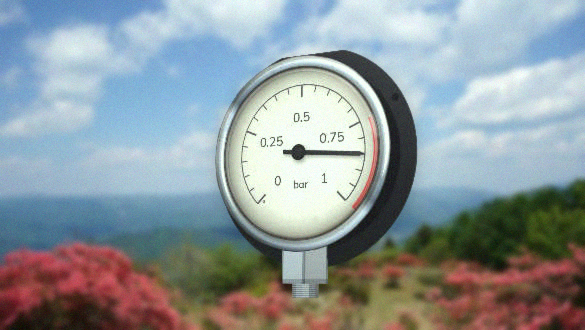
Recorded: value=0.85 unit=bar
